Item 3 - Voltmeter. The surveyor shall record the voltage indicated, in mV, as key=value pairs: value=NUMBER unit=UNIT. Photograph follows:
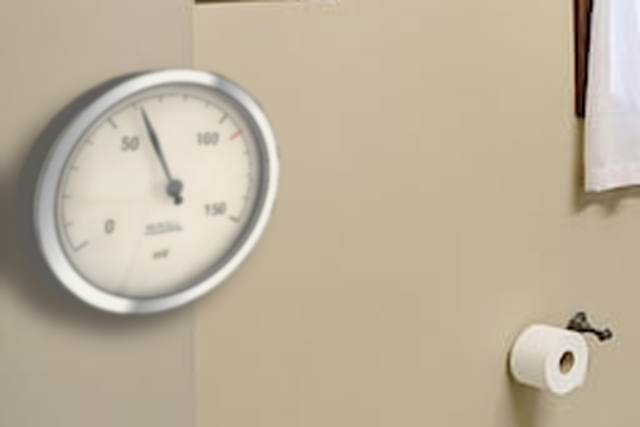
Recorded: value=60 unit=mV
